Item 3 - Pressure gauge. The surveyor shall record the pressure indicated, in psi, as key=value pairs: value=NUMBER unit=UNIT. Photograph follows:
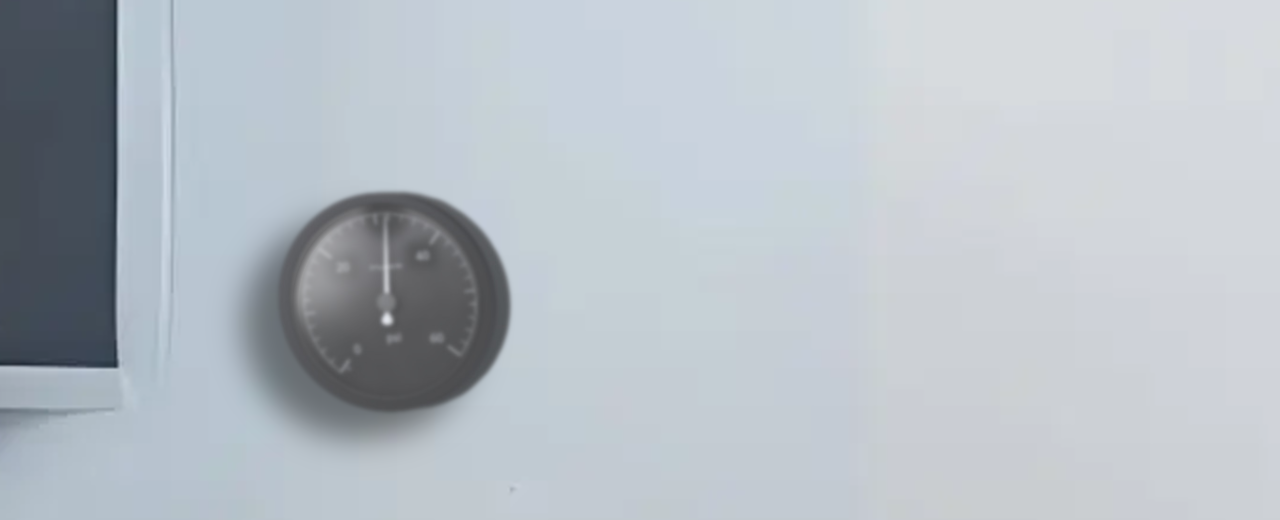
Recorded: value=32 unit=psi
